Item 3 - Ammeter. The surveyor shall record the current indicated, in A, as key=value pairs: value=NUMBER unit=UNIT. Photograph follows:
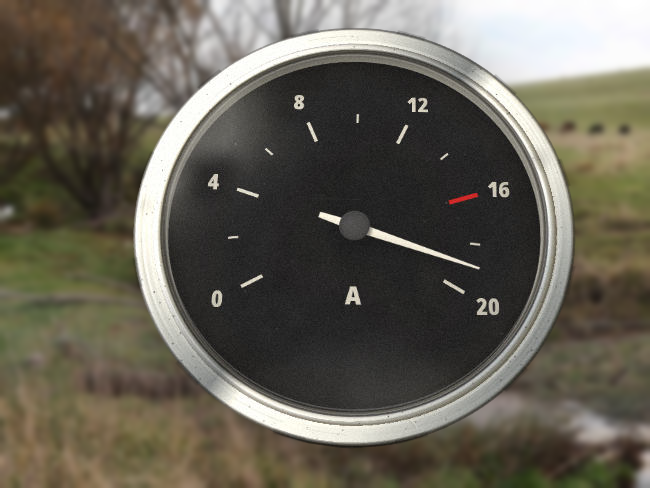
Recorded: value=19 unit=A
